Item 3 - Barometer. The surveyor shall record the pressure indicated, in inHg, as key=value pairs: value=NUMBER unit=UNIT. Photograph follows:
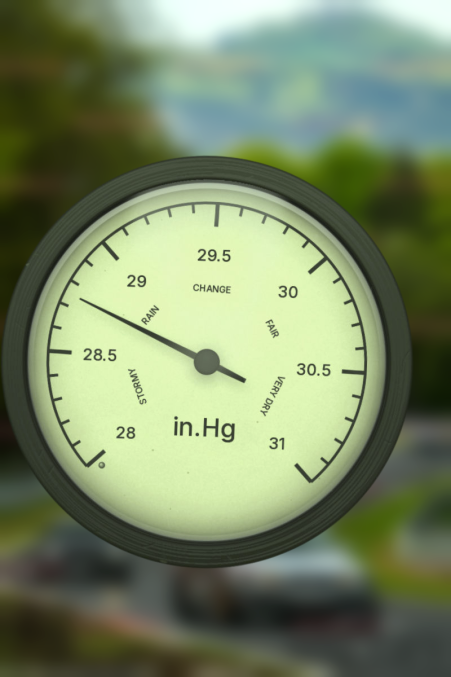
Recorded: value=28.75 unit=inHg
